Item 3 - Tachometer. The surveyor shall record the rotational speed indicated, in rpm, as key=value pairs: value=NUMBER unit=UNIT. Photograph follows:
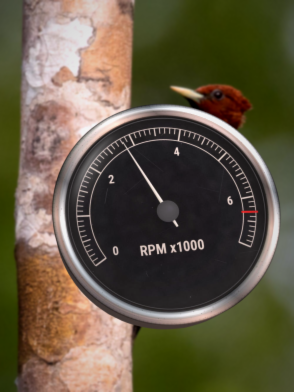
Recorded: value=2800 unit=rpm
